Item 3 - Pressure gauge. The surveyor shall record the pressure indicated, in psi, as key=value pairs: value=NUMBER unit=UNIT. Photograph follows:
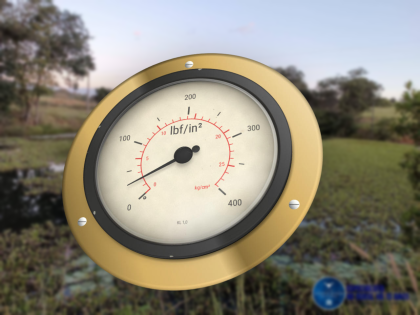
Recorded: value=25 unit=psi
